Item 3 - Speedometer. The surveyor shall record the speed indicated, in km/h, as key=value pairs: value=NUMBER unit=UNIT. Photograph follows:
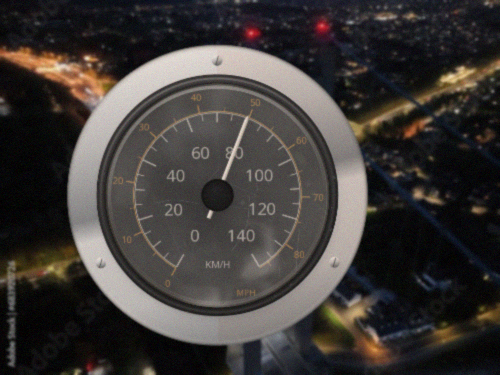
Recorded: value=80 unit=km/h
